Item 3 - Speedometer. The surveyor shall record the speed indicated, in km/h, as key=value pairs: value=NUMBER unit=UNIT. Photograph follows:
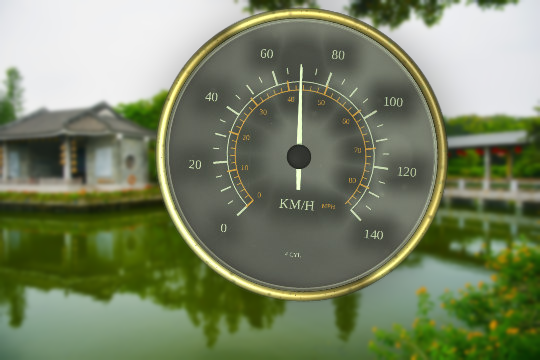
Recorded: value=70 unit=km/h
